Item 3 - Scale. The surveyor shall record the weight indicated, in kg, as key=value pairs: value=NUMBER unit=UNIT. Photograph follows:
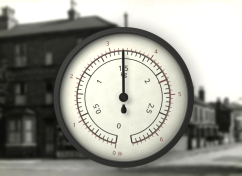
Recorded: value=1.5 unit=kg
